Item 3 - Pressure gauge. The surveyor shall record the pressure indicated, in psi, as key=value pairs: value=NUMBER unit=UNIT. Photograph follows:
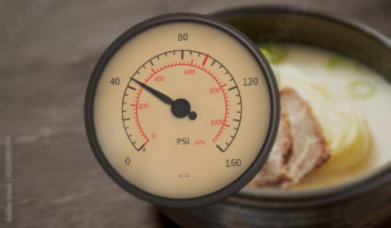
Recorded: value=45 unit=psi
